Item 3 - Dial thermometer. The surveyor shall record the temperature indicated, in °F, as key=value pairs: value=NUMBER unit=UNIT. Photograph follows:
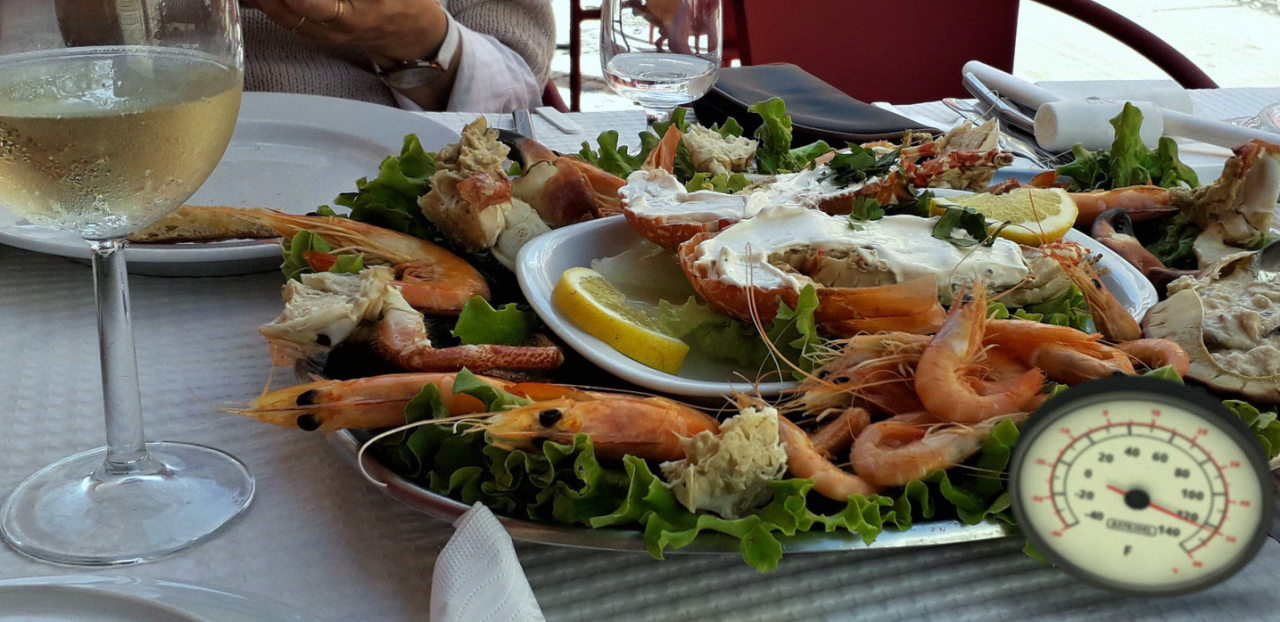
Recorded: value=120 unit=°F
